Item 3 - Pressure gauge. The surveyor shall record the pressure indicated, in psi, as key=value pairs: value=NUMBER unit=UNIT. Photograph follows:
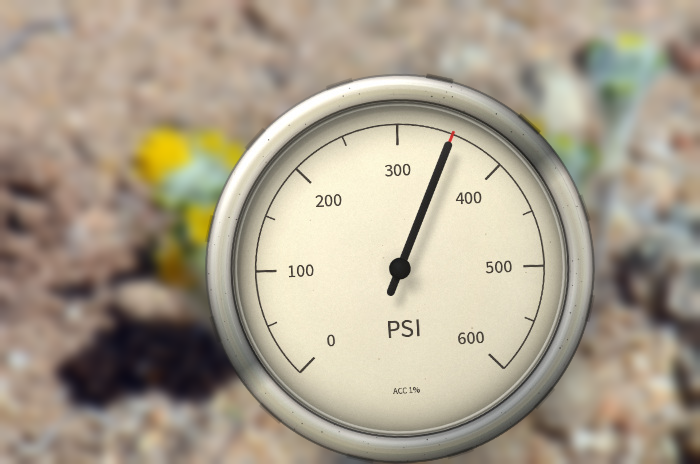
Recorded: value=350 unit=psi
